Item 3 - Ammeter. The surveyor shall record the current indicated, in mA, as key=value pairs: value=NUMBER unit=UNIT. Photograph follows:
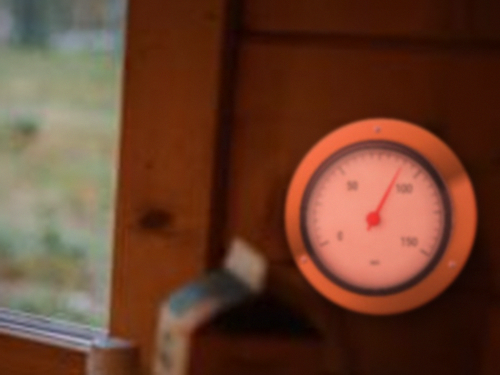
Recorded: value=90 unit=mA
